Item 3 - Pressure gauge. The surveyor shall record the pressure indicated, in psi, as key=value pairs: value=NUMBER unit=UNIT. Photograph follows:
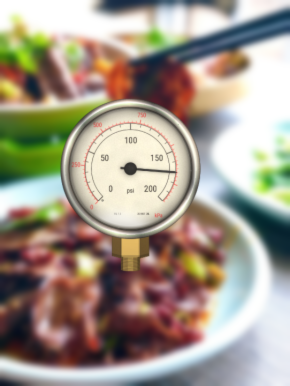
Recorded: value=170 unit=psi
